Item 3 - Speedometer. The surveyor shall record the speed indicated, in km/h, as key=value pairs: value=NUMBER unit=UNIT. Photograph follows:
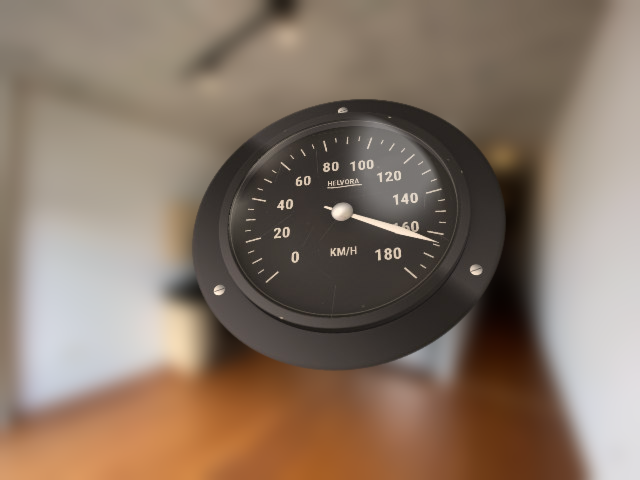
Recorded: value=165 unit=km/h
